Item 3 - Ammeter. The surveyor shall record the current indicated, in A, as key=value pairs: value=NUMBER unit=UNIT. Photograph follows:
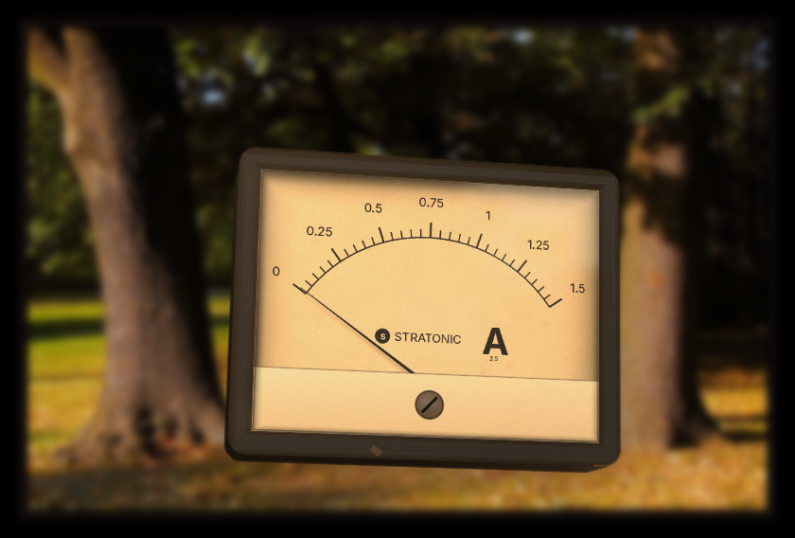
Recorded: value=0 unit=A
